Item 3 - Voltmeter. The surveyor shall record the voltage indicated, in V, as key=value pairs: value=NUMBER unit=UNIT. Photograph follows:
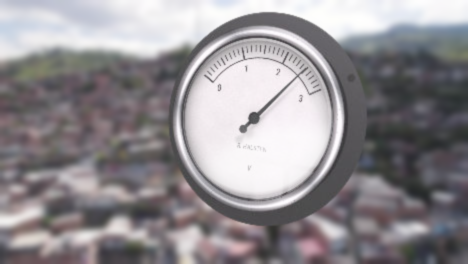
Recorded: value=2.5 unit=V
